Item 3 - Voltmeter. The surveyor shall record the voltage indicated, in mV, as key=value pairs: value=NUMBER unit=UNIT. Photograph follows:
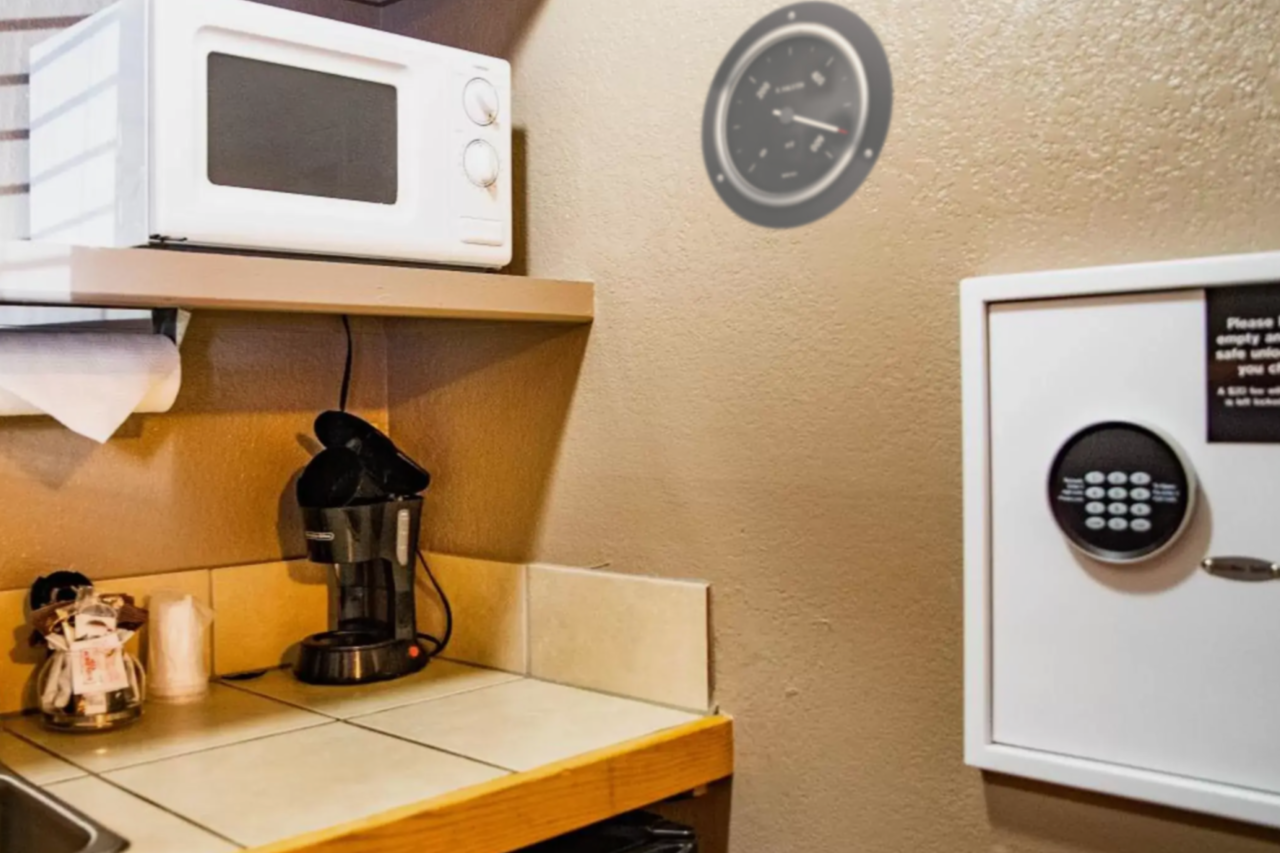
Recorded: value=550 unit=mV
